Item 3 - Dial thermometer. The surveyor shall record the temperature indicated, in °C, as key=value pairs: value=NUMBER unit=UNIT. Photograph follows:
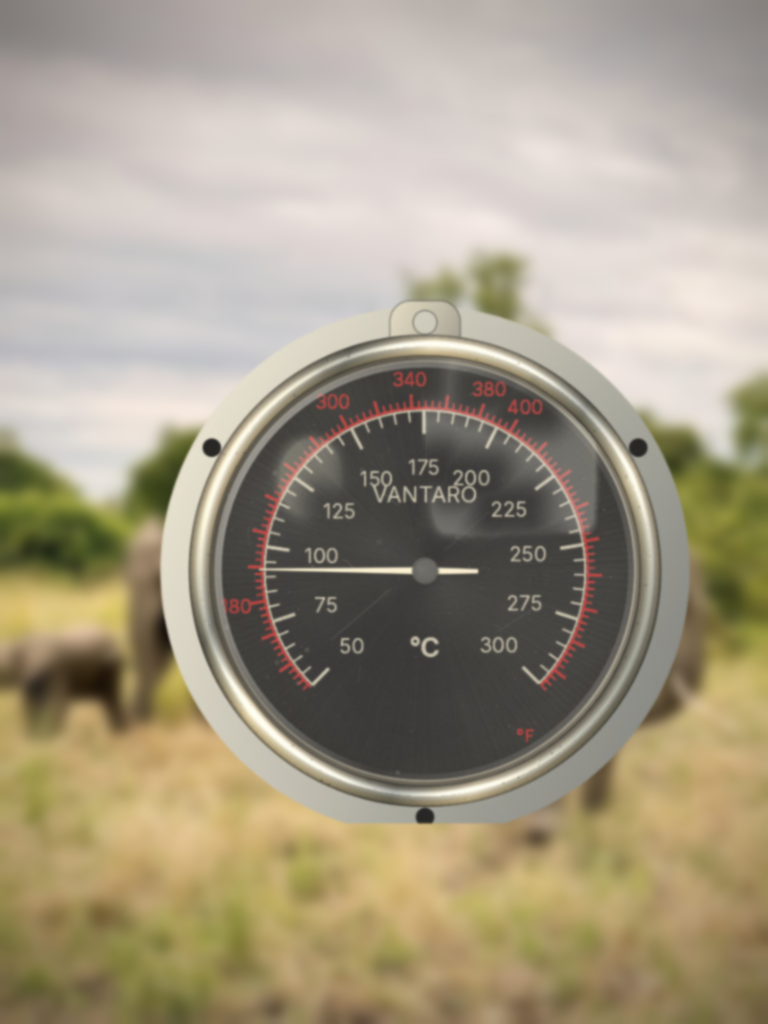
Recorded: value=92.5 unit=°C
